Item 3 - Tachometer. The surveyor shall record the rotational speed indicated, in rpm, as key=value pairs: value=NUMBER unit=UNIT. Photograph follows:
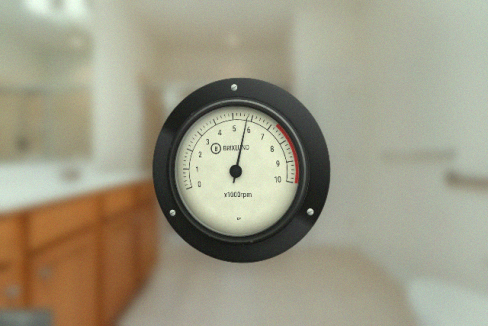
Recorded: value=5800 unit=rpm
